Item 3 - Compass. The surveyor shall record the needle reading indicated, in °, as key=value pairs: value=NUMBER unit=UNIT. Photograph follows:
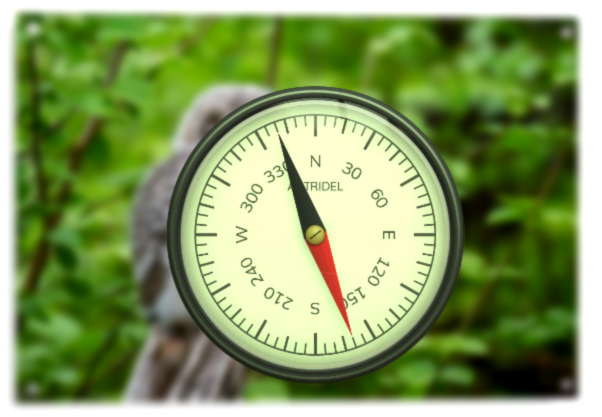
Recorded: value=160 unit=°
